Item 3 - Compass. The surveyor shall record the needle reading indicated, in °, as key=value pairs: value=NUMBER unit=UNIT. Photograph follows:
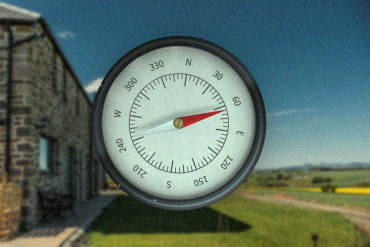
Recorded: value=65 unit=°
